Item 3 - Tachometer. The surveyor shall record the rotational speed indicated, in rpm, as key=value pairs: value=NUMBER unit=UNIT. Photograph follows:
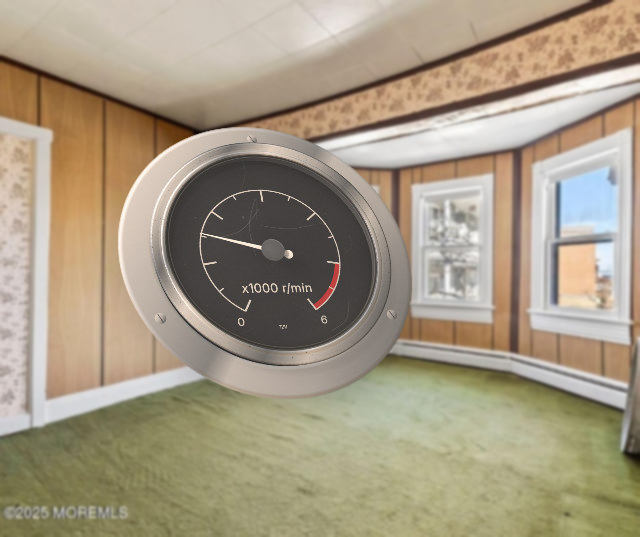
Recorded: value=1500 unit=rpm
